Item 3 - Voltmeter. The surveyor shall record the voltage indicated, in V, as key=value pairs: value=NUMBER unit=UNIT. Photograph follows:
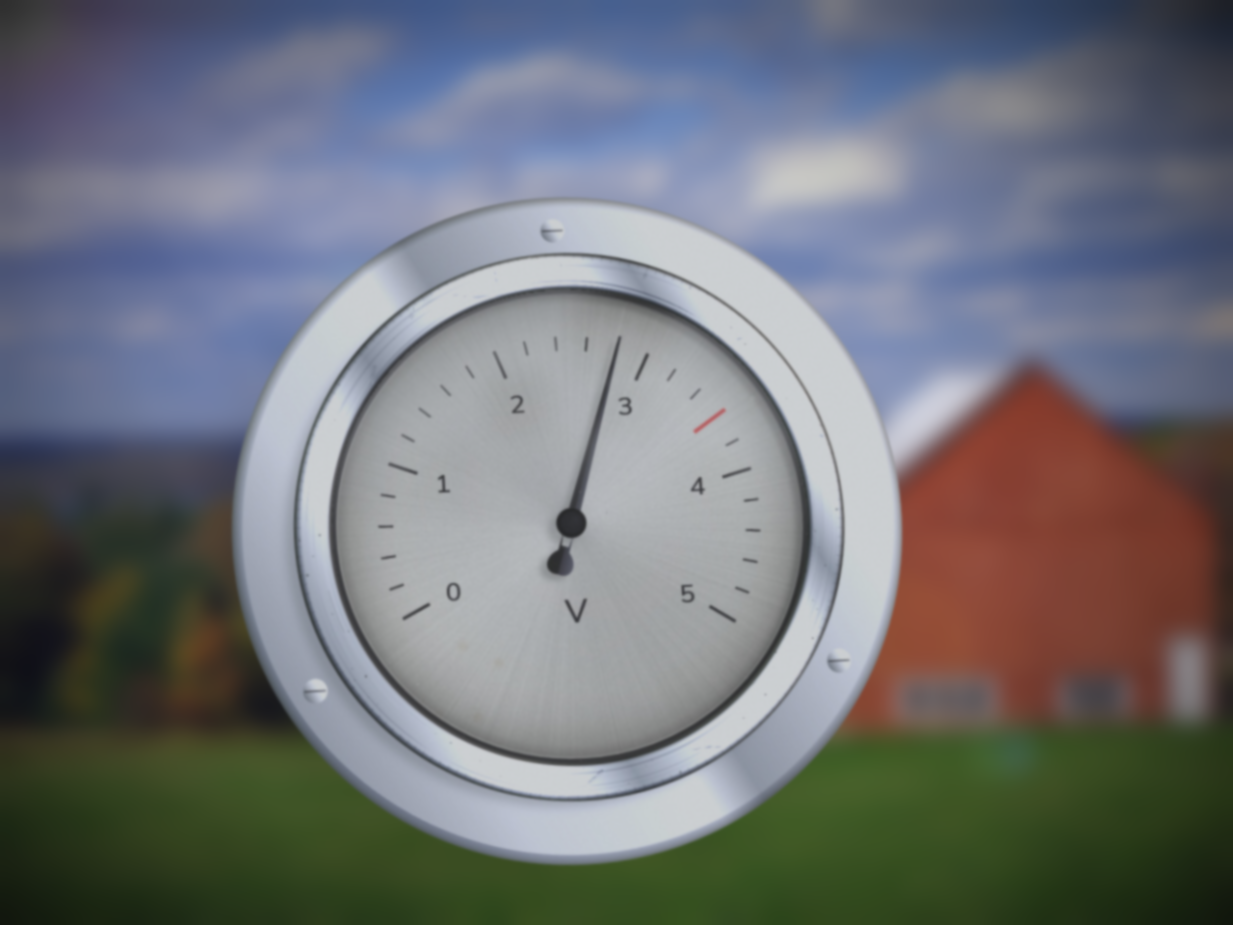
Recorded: value=2.8 unit=V
